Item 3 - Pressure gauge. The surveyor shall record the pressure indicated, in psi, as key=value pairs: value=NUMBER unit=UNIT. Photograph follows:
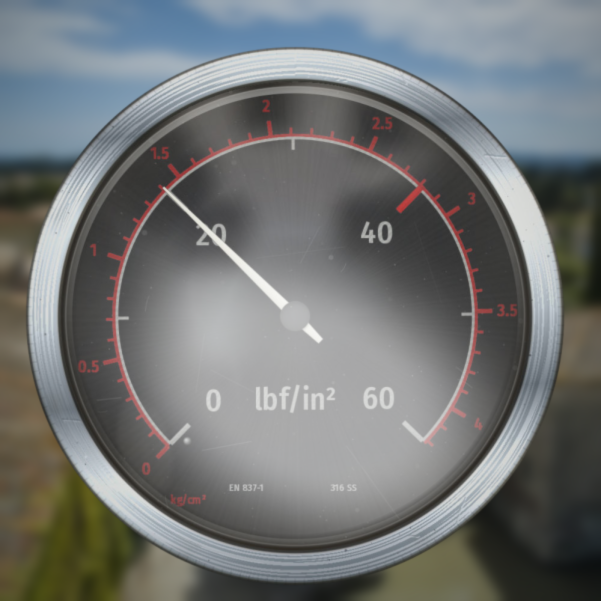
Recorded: value=20 unit=psi
